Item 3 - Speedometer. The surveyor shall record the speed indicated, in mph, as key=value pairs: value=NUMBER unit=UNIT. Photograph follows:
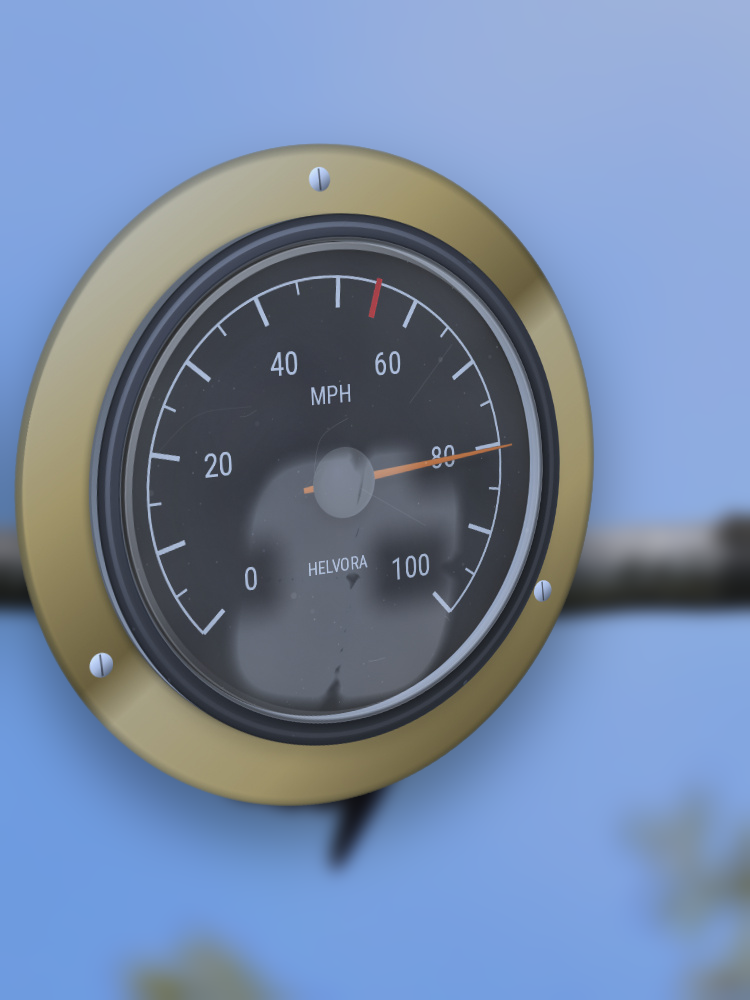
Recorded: value=80 unit=mph
